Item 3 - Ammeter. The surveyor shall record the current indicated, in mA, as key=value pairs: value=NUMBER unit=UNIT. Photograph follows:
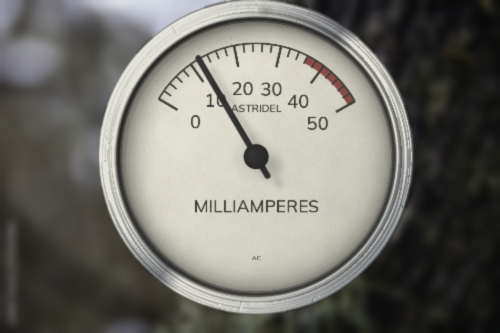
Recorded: value=12 unit=mA
